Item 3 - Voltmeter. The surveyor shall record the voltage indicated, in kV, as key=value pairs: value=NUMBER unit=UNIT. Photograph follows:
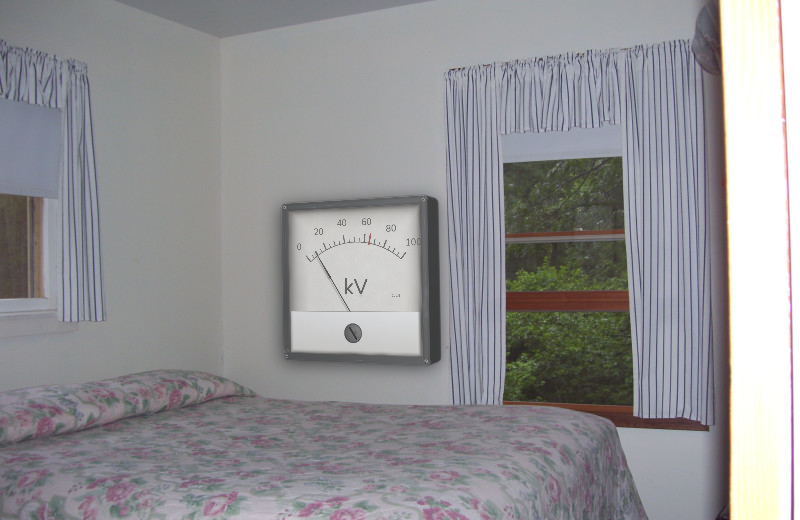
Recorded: value=10 unit=kV
